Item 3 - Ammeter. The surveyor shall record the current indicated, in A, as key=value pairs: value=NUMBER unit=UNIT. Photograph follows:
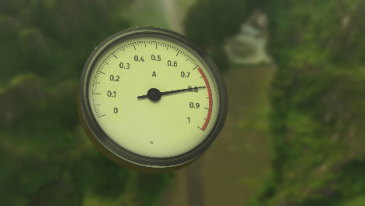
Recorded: value=0.8 unit=A
